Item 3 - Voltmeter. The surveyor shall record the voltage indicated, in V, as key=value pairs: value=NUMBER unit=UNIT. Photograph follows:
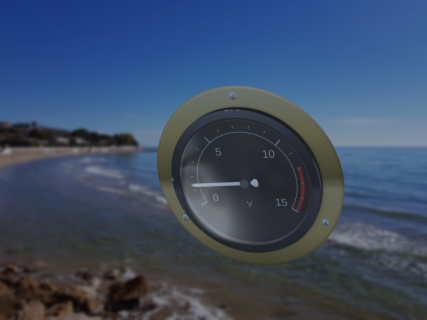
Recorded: value=1.5 unit=V
